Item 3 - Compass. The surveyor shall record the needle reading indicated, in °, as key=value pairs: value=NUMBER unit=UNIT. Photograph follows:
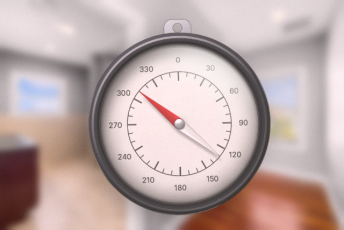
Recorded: value=310 unit=°
